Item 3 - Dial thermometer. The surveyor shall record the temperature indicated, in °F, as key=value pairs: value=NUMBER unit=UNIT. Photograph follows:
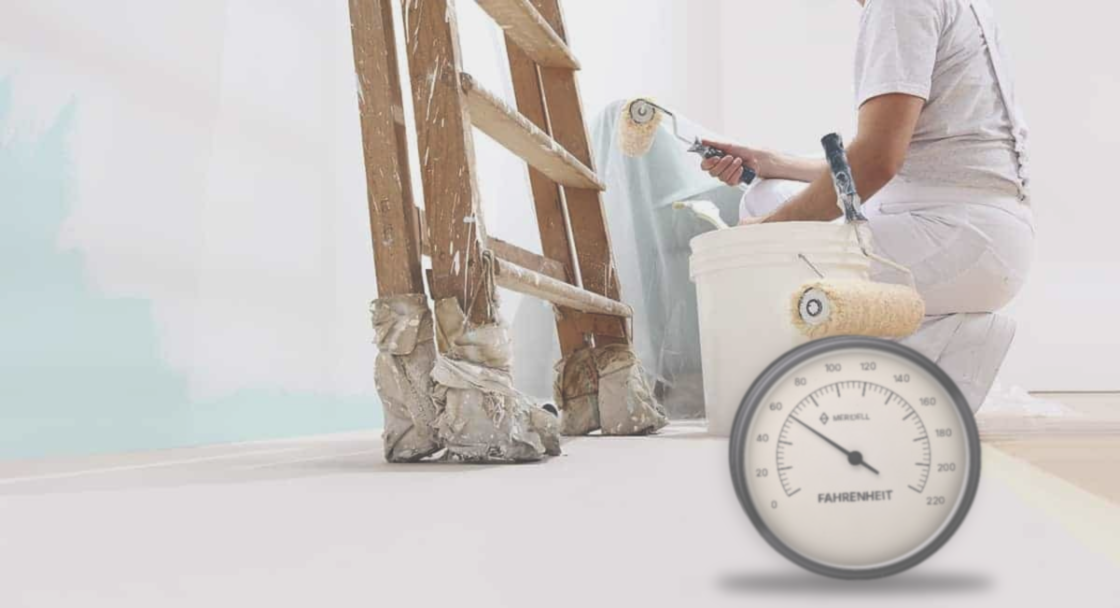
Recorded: value=60 unit=°F
